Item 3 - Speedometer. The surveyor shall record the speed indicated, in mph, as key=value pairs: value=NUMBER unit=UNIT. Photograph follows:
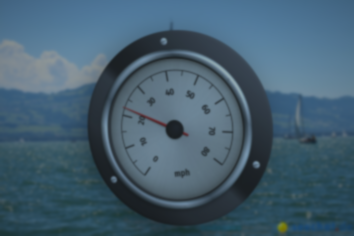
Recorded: value=22.5 unit=mph
